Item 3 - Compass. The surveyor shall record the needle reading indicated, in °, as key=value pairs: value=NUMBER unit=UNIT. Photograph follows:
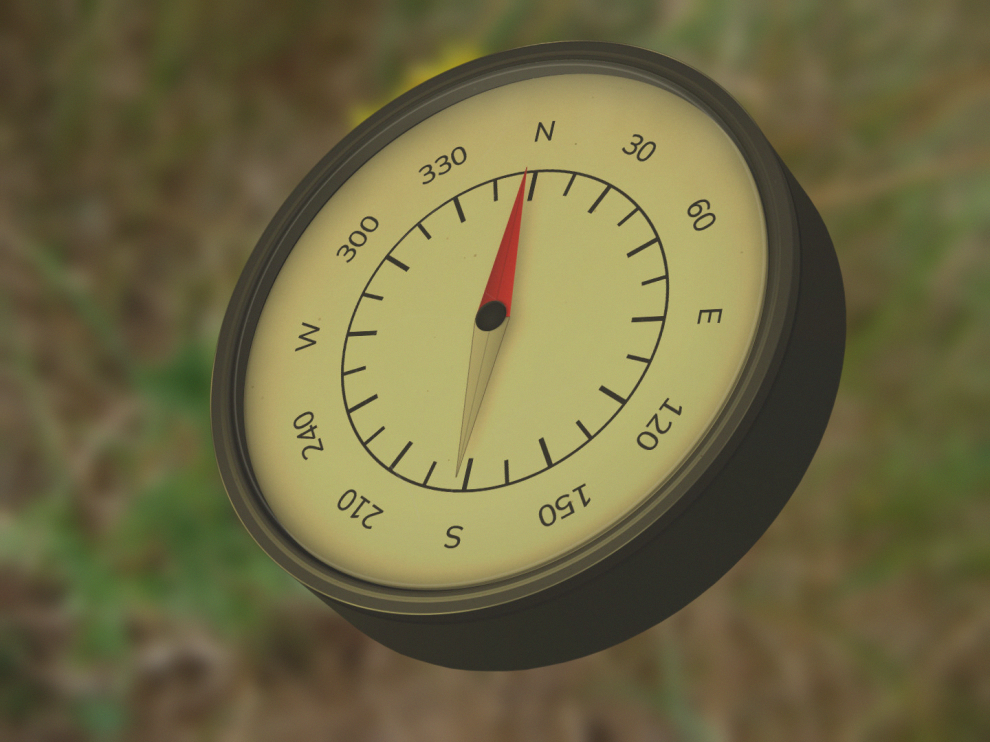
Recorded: value=0 unit=°
